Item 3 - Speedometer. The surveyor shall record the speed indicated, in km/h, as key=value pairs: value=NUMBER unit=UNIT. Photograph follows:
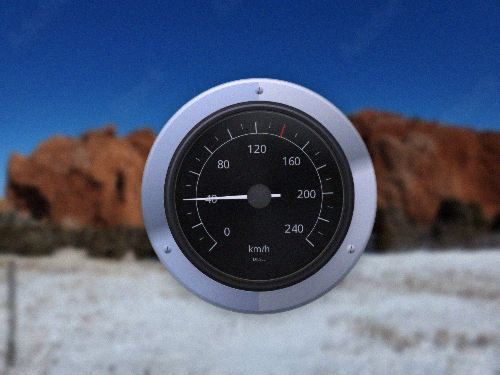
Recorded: value=40 unit=km/h
